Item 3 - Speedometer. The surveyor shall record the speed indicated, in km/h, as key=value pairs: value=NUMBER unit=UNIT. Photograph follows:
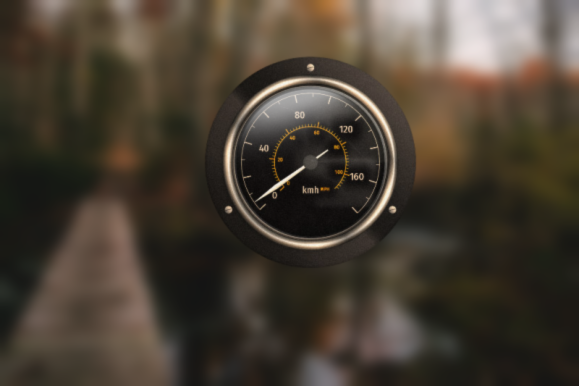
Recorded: value=5 unit=km/h
